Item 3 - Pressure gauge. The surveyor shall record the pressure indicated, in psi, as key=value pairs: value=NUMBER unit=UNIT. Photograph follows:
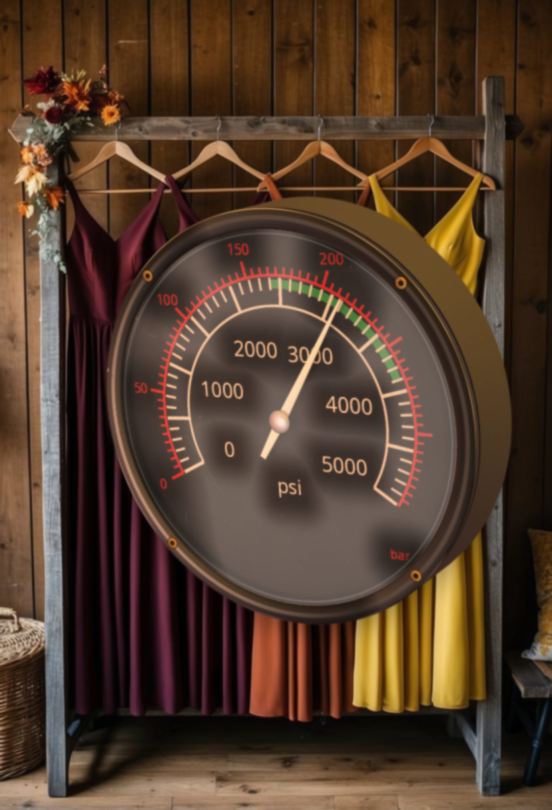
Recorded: value=3100 unit=psi
